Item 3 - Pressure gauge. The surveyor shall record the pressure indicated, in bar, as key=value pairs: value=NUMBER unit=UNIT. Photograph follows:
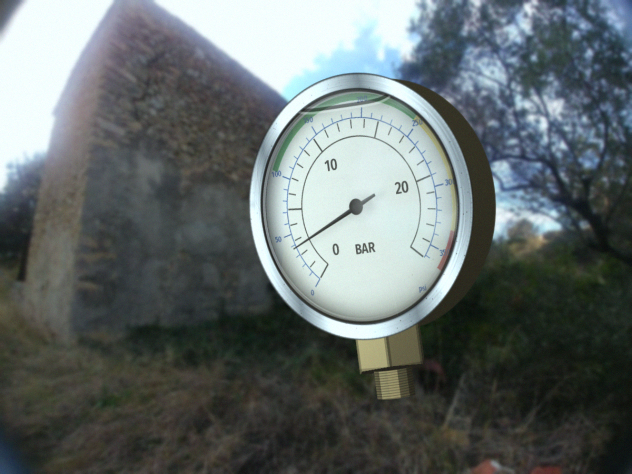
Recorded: value=2.5 unit=bar
